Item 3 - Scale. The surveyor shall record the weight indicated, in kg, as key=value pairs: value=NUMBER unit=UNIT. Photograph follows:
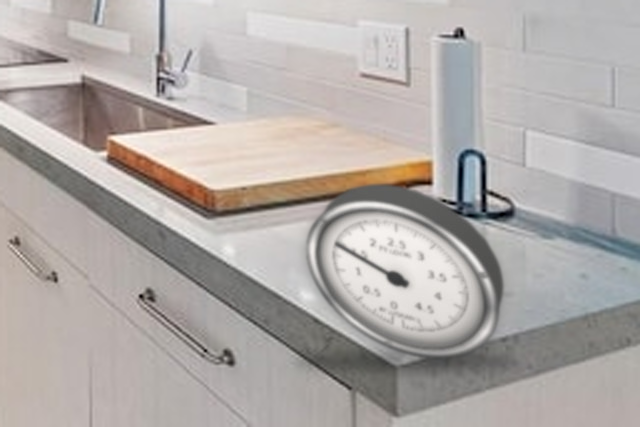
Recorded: value=1.5 unit=kg
